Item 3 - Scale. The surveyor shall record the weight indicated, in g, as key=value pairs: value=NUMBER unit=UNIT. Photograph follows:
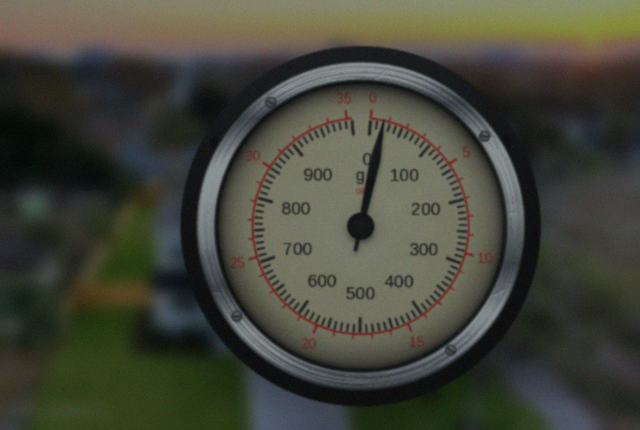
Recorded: value=20 unit=g
